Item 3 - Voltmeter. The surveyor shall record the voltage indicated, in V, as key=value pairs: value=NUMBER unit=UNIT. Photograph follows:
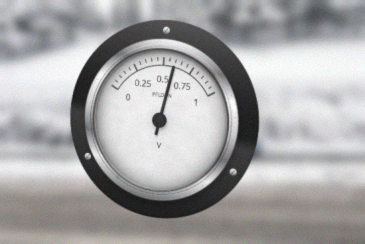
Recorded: value=0.6 unit=V
